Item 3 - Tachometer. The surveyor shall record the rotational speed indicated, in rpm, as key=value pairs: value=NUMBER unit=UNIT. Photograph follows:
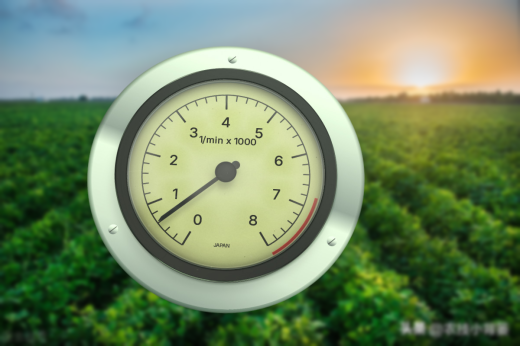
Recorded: value=600 unit=rpm
